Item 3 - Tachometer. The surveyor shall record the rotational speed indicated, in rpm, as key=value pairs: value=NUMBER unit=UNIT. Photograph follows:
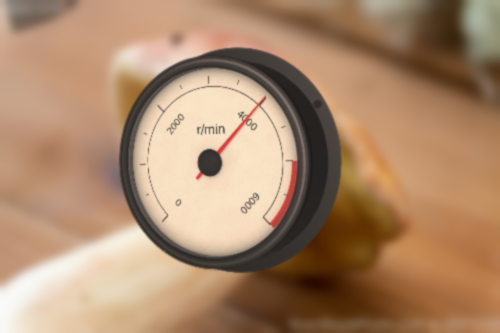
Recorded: value=4000 unit=rpm
